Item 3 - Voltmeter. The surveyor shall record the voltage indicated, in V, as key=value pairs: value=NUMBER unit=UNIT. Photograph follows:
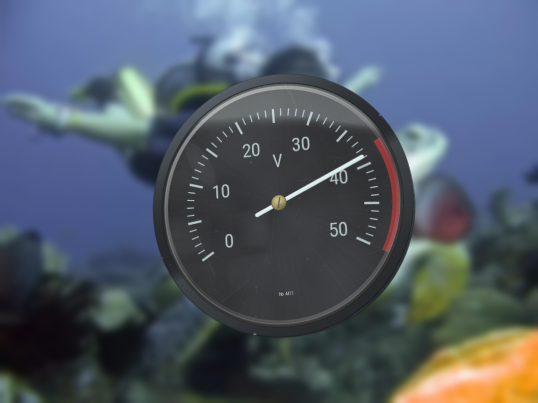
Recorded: value=39 unit=V
